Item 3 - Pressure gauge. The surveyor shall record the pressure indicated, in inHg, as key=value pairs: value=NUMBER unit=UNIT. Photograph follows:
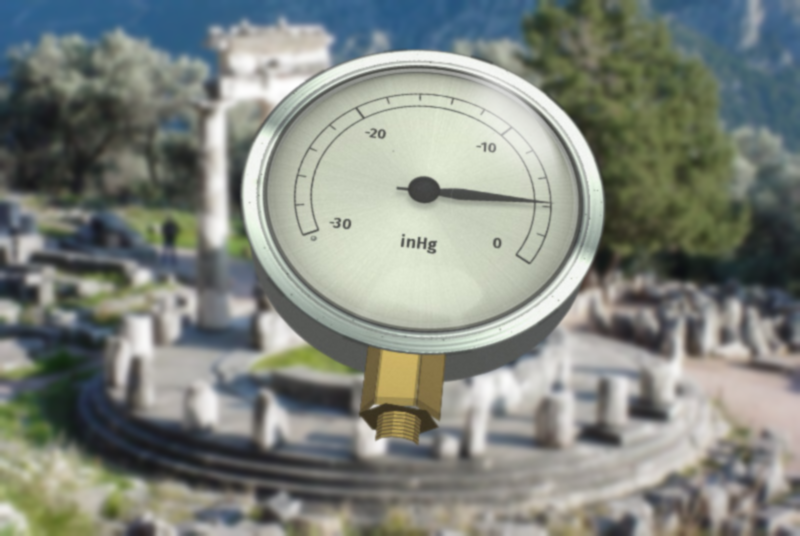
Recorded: value=-4 unit=inHg
